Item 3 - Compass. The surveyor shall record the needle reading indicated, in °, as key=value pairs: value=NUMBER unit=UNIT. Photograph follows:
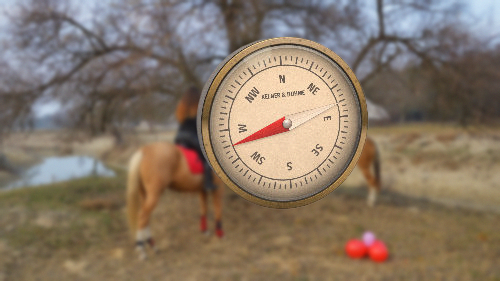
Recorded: value=255 unit=°
